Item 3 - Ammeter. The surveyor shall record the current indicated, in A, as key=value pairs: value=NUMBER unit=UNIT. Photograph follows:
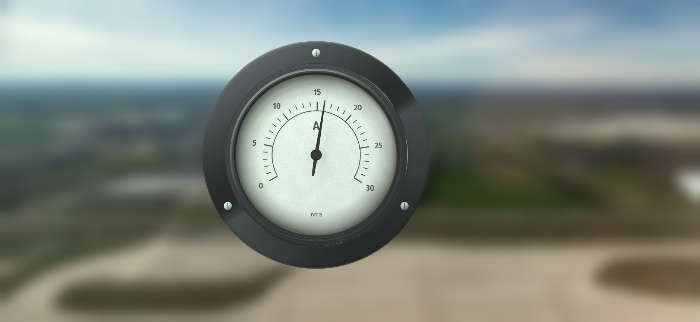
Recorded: value=16 unit=A
